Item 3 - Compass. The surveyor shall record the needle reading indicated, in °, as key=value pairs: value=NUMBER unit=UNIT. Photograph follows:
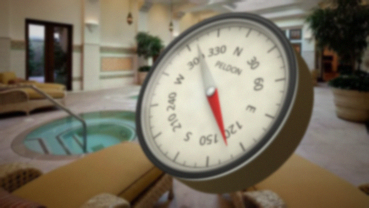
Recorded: value=130 unit=°
